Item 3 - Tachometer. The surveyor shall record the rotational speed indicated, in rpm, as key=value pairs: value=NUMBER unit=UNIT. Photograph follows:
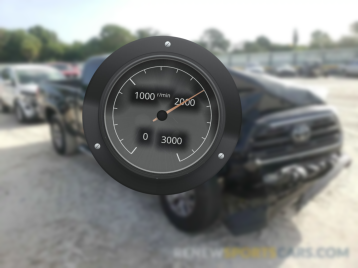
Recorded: value=2000 unit=rpm
